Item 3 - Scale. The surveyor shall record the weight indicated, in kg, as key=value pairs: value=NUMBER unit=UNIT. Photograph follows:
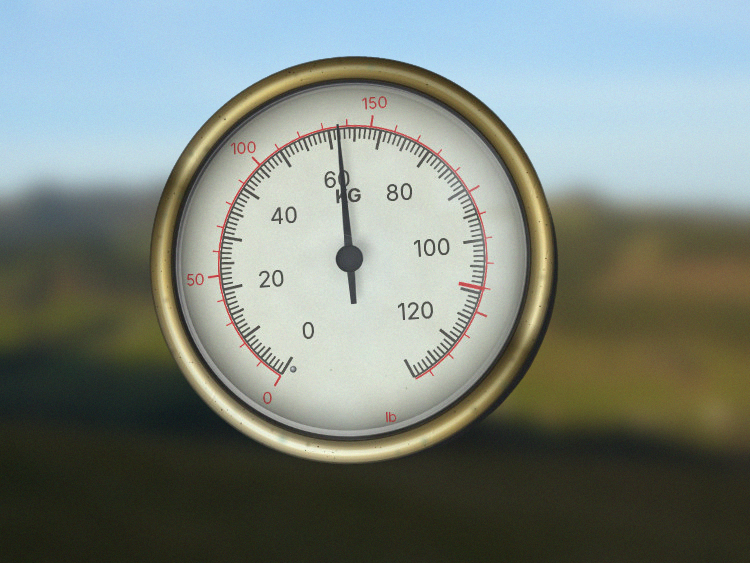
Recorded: value=62 unit=kg
